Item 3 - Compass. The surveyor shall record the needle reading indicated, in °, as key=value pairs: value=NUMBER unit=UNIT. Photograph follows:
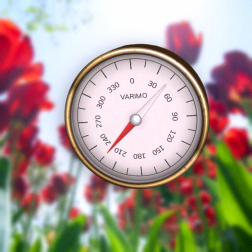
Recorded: value=225 unit=°
